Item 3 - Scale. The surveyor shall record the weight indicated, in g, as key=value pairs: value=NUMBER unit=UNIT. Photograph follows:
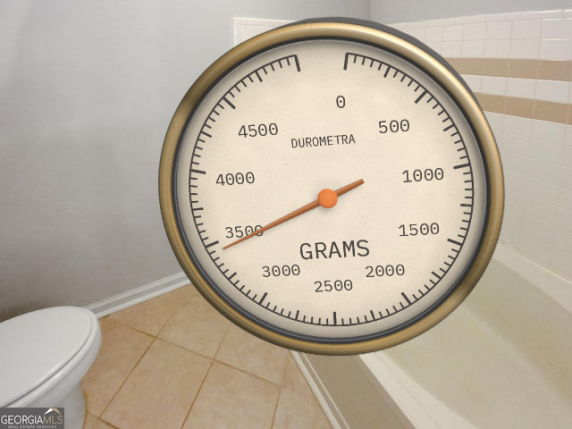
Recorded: value=3450 unit=g
